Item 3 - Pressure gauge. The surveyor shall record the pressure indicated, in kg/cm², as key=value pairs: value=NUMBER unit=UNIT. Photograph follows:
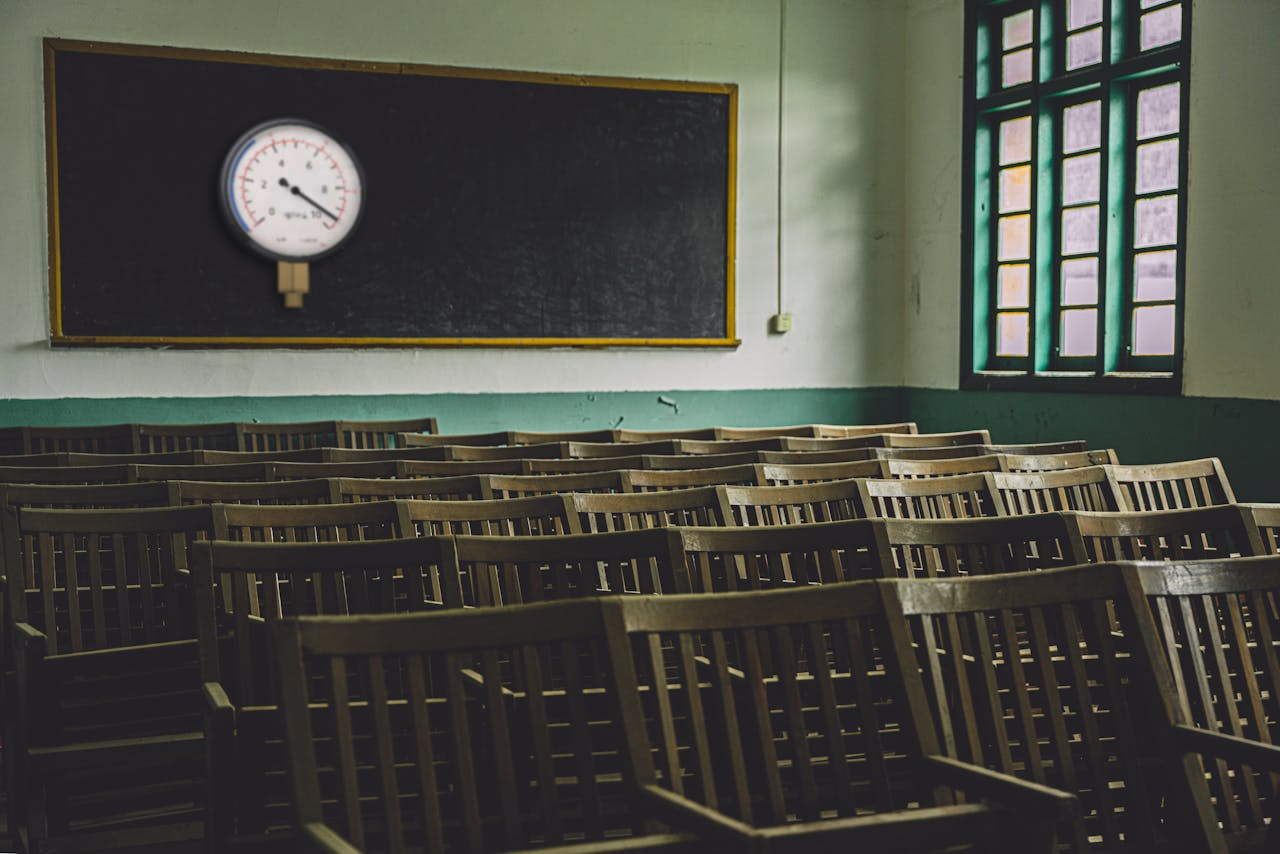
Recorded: value=9.5 unit=kg/cm²
